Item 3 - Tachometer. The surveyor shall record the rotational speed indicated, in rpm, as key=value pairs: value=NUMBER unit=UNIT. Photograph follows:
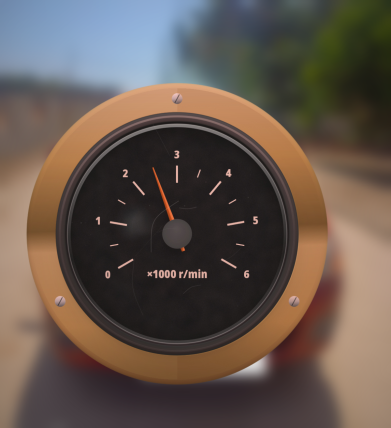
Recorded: value=2500 unit=rpm
